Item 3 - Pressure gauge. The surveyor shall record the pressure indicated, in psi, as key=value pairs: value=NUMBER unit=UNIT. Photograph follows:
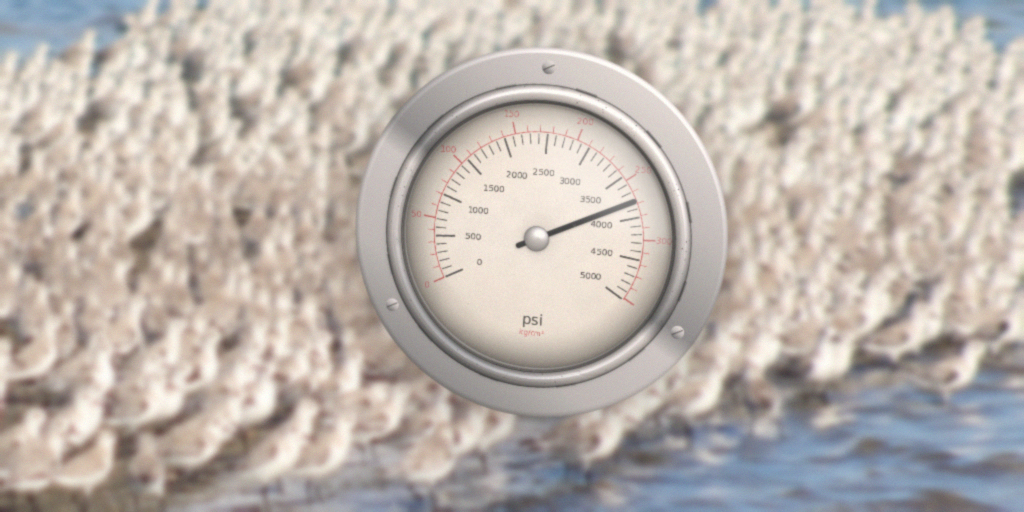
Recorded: value=3800 unit=psi
